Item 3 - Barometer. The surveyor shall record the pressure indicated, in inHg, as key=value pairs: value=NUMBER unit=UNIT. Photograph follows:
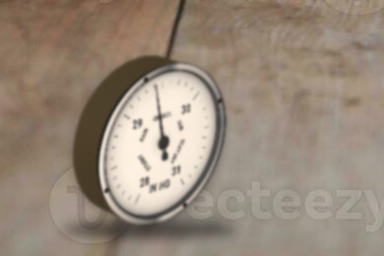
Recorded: value=29.4 unit=inHg
